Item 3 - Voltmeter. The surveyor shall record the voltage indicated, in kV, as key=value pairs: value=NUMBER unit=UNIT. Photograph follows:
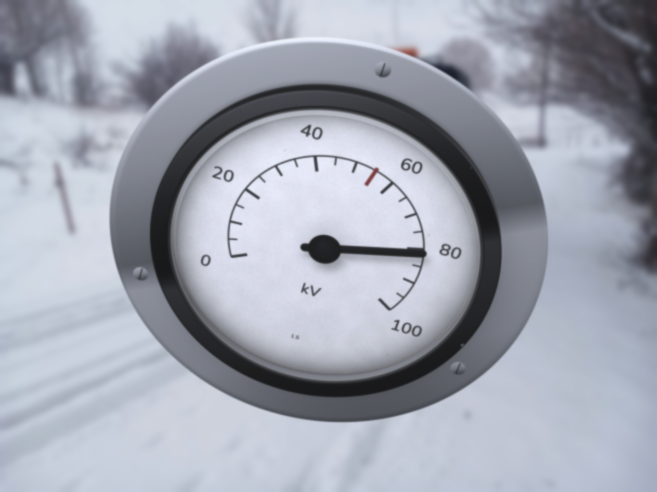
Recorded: value=80 unit=kV
